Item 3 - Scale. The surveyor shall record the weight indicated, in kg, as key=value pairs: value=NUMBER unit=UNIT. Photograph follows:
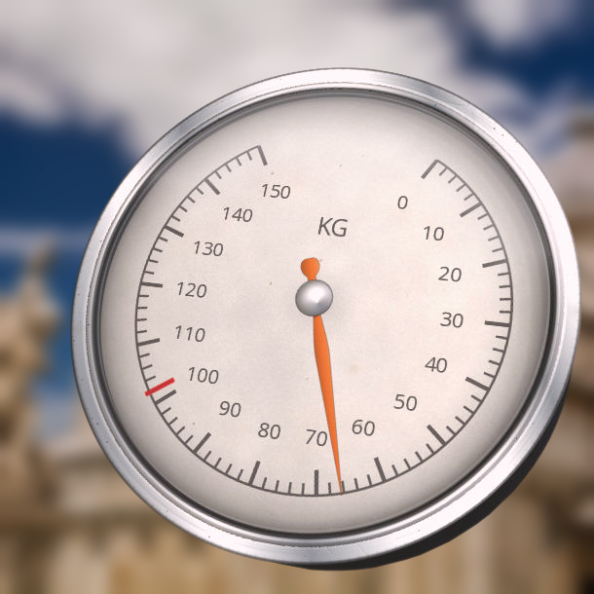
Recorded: value=66 unit=kg
